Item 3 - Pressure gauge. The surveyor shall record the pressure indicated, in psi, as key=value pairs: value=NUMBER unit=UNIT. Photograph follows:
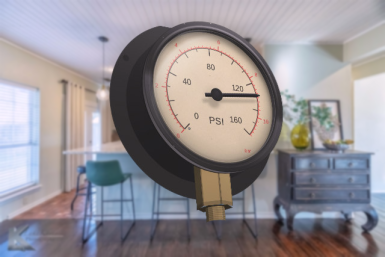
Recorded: value=130 unit=psi
